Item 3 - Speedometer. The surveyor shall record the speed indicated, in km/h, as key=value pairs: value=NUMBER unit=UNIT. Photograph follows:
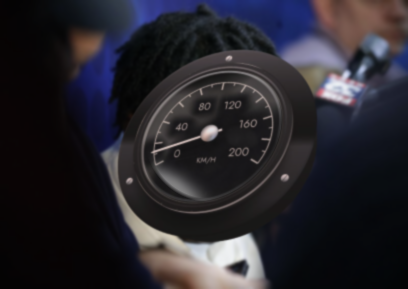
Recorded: value=10 unit=km/h
